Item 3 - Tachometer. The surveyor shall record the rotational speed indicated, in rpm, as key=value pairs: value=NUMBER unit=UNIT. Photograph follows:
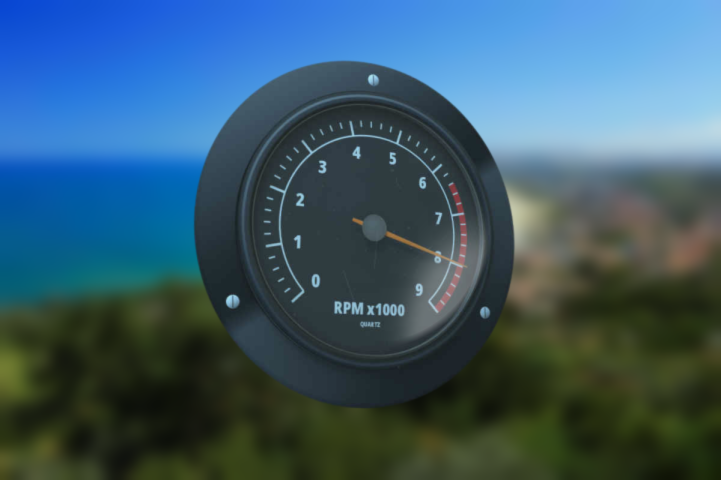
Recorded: value=8000 unit=rpm
